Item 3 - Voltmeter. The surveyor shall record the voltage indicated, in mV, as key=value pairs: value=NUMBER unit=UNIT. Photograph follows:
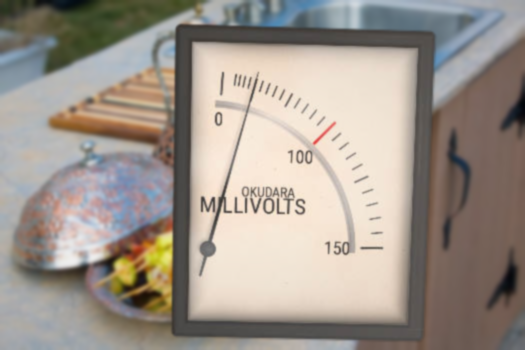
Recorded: value=50 unit=mV
